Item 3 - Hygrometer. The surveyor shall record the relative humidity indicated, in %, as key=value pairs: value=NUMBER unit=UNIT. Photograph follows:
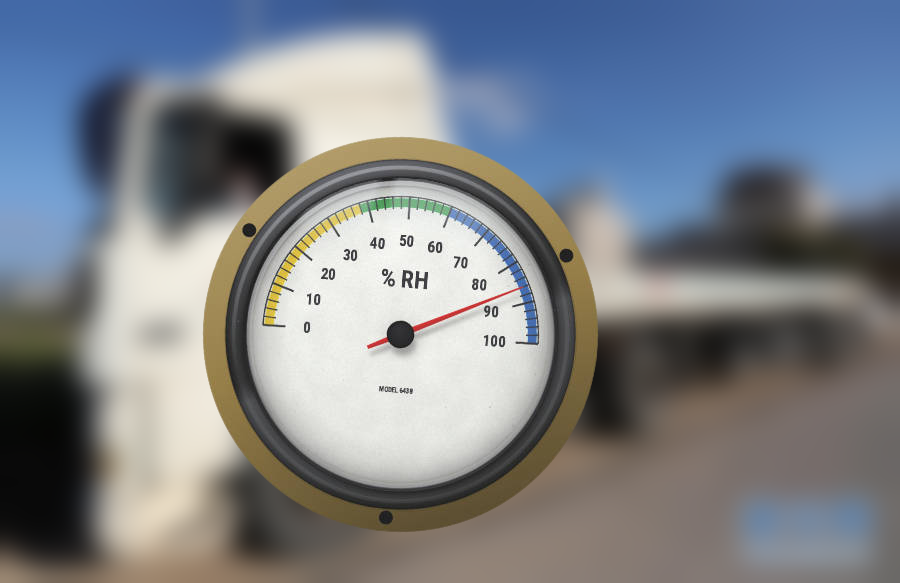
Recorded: value=86 unit=%
